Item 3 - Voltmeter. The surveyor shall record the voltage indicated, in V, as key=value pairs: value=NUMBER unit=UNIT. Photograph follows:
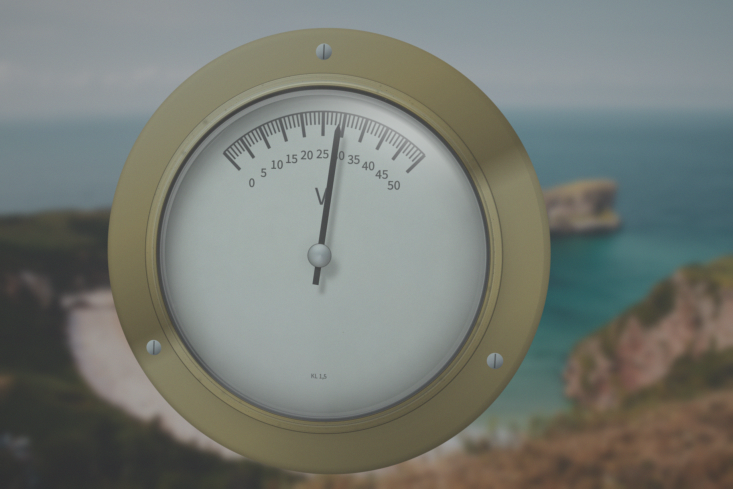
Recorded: value=29 unit=V
